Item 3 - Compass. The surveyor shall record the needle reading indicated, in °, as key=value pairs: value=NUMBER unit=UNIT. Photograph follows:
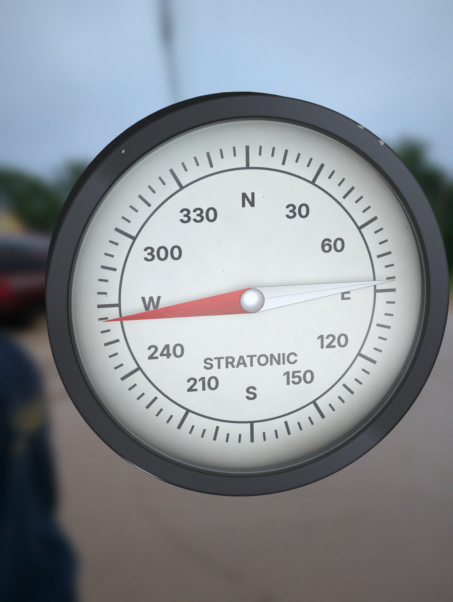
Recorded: value=265 unit=°
